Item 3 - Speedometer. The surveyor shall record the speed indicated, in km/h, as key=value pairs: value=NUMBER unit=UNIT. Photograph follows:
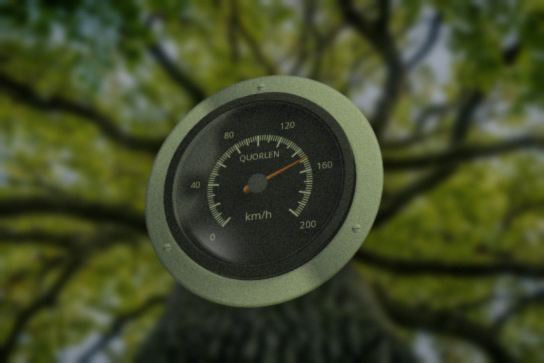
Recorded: value=150 unit=km/h
